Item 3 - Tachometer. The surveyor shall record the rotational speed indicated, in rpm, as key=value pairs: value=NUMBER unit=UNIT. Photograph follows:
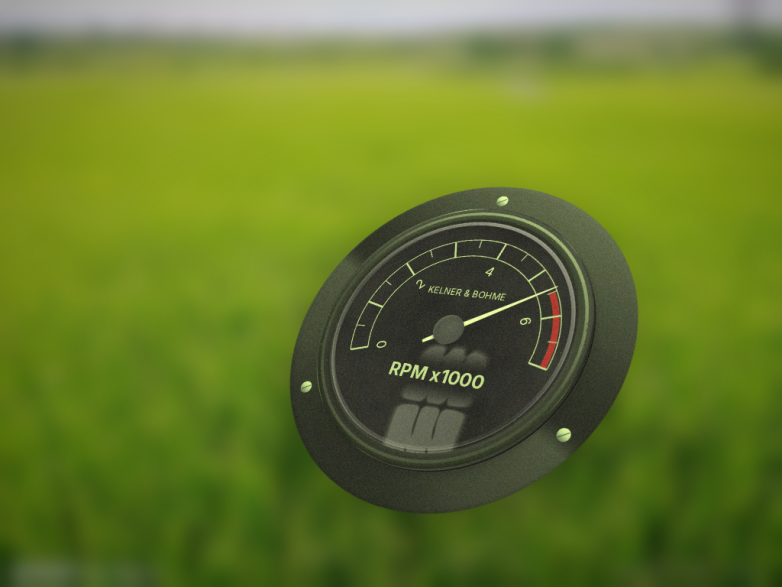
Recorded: value=5500 unit=rpm
